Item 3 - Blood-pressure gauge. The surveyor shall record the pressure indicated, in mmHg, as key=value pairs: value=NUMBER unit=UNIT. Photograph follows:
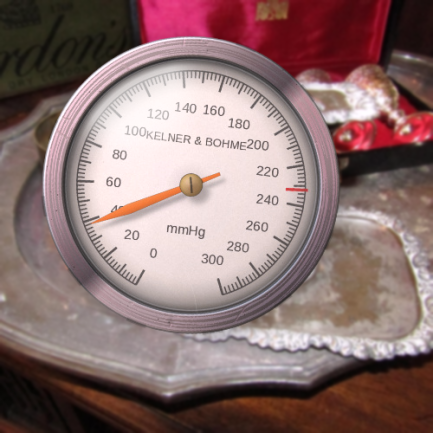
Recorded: value=38 unit=mmHg
